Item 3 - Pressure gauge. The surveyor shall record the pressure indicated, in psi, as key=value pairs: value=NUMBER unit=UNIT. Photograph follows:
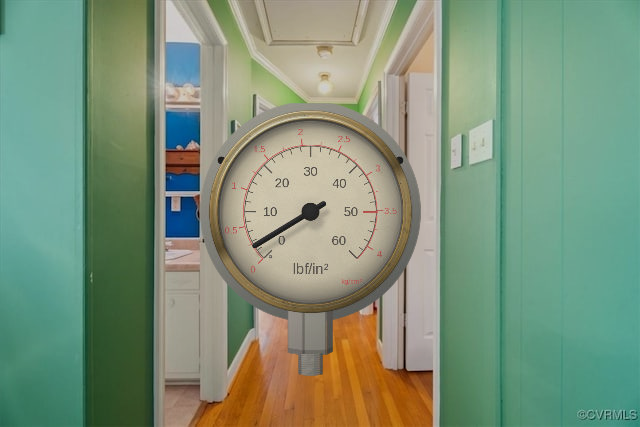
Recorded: value=3 unit=psi
